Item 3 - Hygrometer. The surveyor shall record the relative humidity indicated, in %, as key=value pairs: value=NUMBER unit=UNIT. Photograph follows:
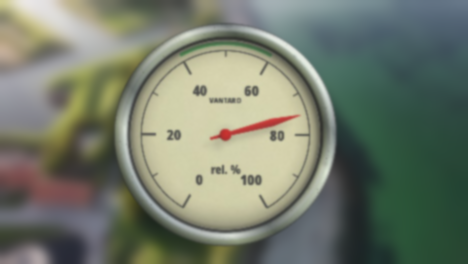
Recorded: value=75 unit=%
